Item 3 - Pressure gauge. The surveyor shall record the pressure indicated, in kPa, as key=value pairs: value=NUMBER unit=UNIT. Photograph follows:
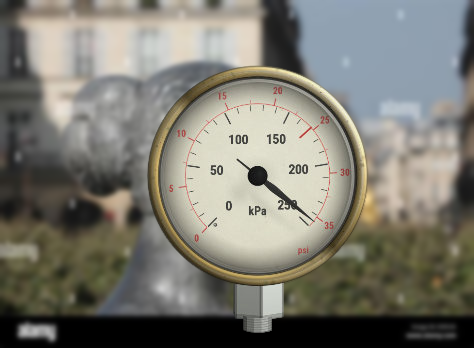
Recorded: value=245 unit=kPa
